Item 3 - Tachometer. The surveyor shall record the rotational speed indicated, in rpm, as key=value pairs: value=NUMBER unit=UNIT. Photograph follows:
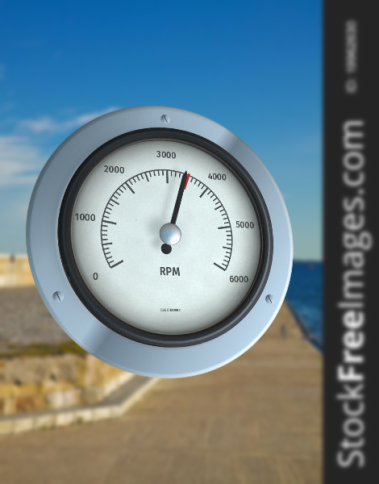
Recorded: value=3400 unit=rpm
